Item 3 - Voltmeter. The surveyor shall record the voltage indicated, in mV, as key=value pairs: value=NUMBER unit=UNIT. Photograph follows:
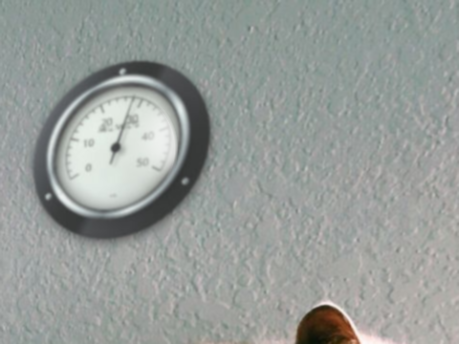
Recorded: value=28 unit=mV
